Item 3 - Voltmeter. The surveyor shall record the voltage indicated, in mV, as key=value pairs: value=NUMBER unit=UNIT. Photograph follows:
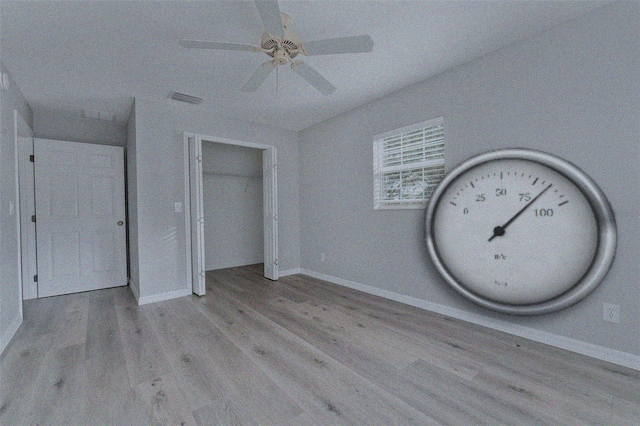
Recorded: value=85 unit=mV
